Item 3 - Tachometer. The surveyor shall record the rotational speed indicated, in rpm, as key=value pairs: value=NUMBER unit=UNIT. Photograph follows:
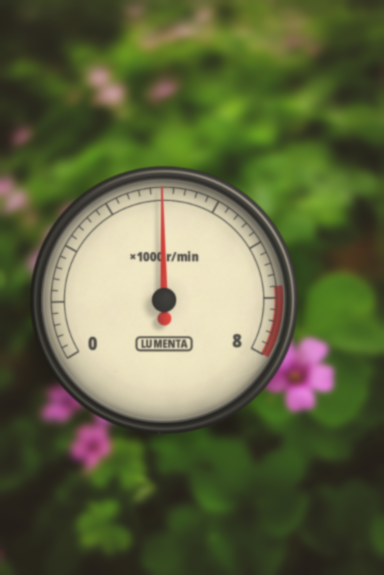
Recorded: value=4000 unit=rpm
